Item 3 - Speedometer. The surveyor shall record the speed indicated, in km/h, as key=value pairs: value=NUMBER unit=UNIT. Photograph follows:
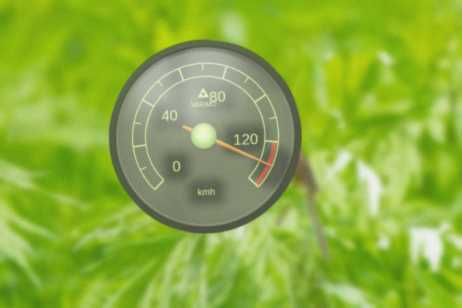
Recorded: value=130 unit=km/h
